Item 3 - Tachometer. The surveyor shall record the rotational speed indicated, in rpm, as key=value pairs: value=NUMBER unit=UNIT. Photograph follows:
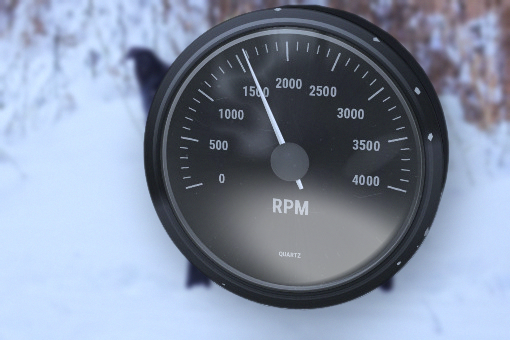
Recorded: value=1600 unit=rpm
